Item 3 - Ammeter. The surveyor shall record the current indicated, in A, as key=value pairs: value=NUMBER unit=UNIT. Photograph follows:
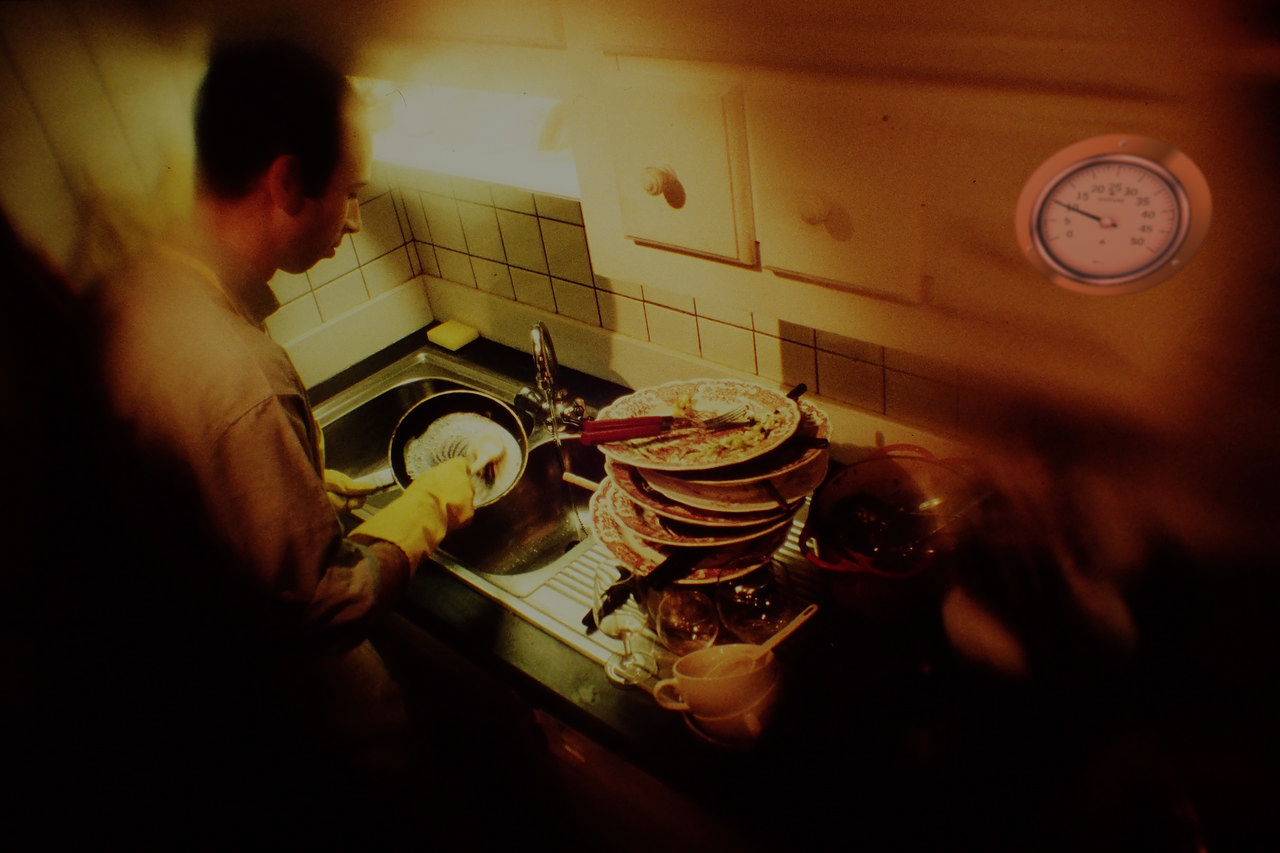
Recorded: value=10 unit=A
